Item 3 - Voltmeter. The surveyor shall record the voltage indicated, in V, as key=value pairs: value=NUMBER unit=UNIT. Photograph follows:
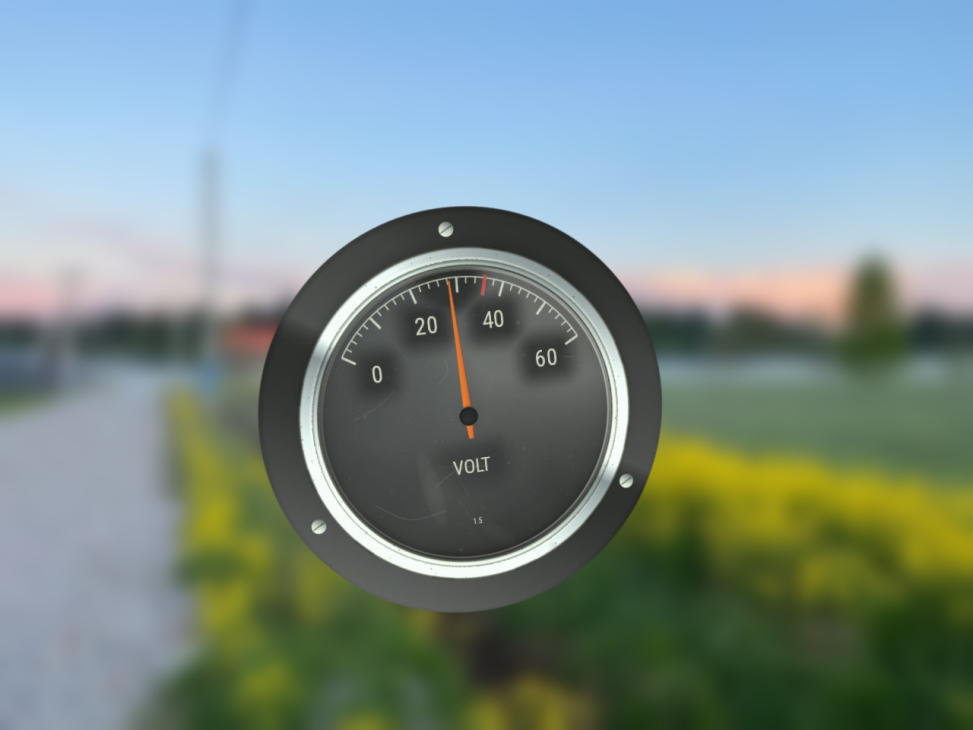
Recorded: value=28 unit=V
